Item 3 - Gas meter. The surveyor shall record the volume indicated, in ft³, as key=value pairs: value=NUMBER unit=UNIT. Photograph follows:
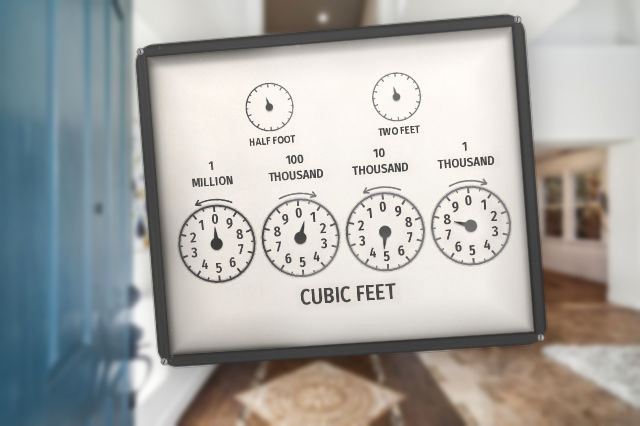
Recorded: value=4800 unit=ft³
